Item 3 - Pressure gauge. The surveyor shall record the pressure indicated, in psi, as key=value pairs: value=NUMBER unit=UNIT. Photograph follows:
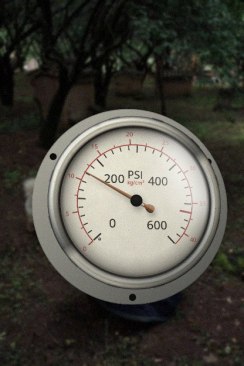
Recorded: value=160 unit=psi
